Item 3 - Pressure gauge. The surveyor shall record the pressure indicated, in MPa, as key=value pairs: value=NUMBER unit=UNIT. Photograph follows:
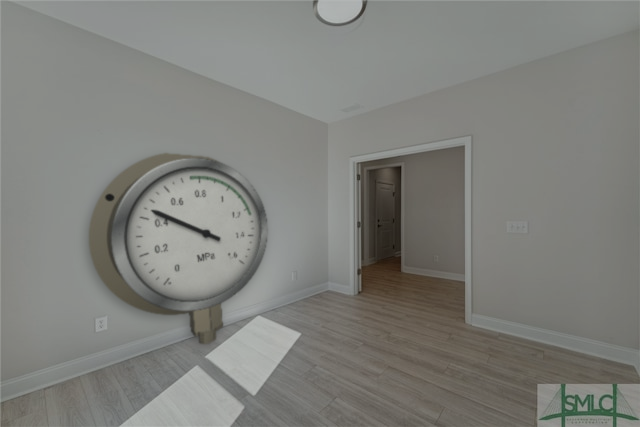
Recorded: value=0.45 unit=MPa
